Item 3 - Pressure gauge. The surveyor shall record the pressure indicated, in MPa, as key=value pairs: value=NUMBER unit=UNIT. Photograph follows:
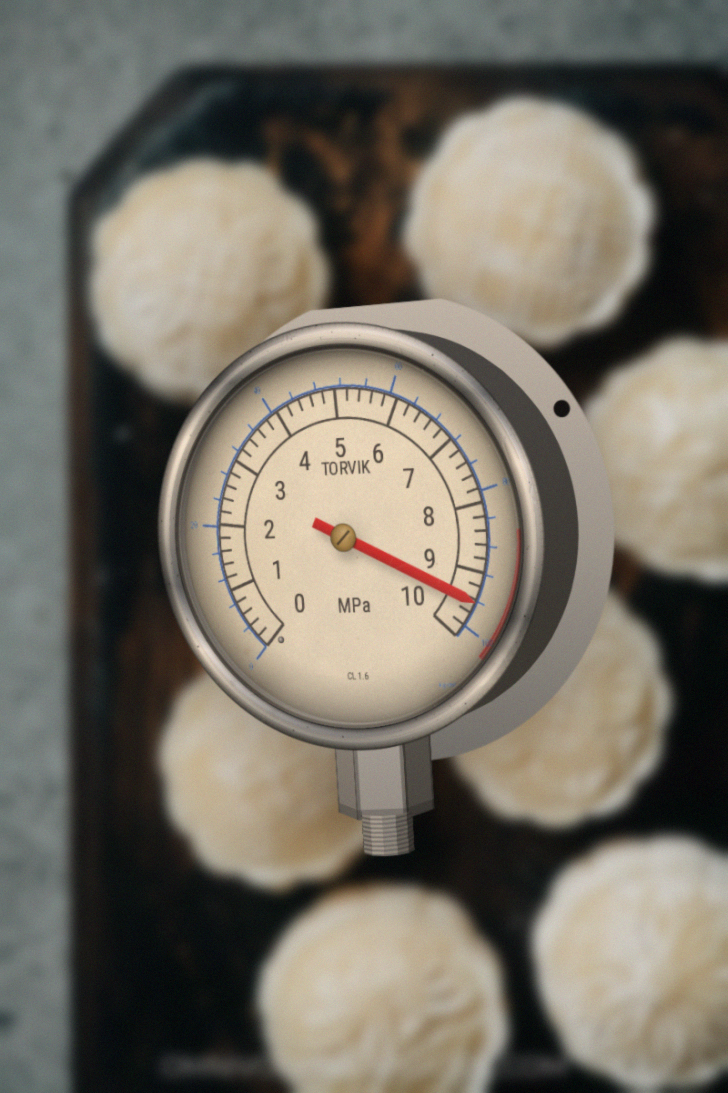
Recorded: value=9.4 unit=MPa
